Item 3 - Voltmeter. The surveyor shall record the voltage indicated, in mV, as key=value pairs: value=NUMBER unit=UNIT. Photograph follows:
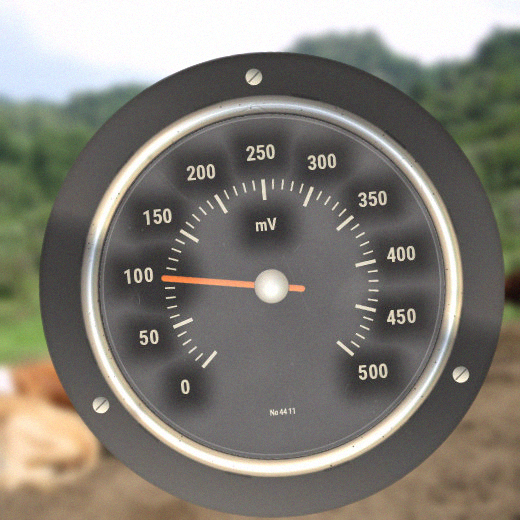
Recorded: value=100 unit=mV
